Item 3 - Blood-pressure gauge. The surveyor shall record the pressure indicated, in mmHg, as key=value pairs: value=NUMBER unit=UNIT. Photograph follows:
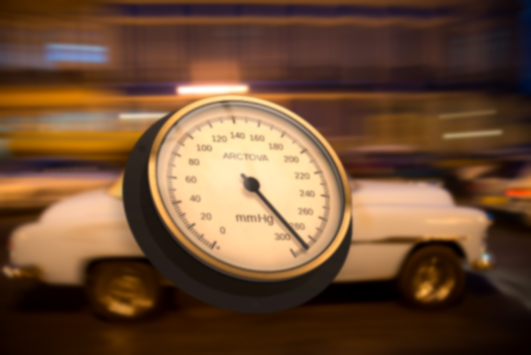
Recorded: value=290 unit=mmHg
